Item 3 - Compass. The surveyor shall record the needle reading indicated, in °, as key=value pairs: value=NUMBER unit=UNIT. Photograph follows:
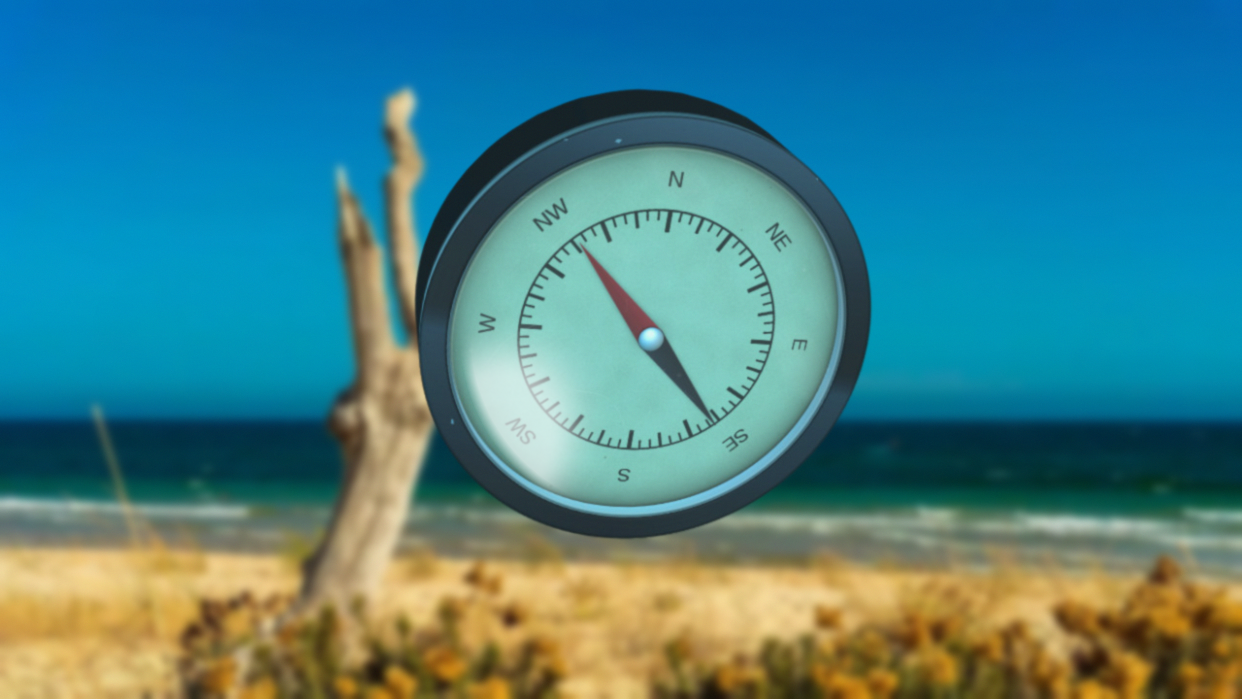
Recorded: value=317.5 unit=°
